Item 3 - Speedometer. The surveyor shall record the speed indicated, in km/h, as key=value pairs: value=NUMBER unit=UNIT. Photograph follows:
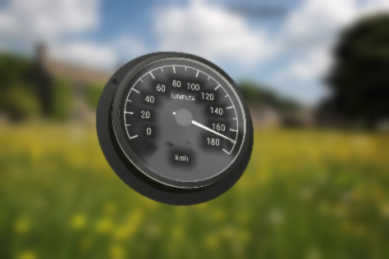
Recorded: value=170 unit=km/h
